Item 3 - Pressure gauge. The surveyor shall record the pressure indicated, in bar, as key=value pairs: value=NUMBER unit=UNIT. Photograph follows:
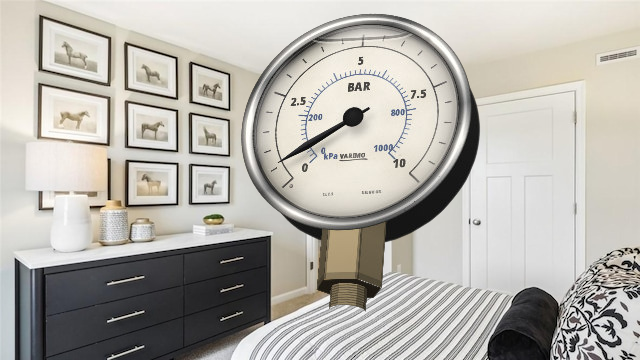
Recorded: value=0.5 unit=bar
